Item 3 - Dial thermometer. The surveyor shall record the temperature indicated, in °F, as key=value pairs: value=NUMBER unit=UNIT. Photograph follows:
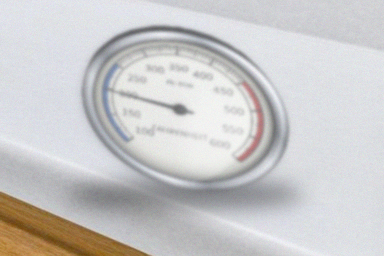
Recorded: value=200 unit=°F
